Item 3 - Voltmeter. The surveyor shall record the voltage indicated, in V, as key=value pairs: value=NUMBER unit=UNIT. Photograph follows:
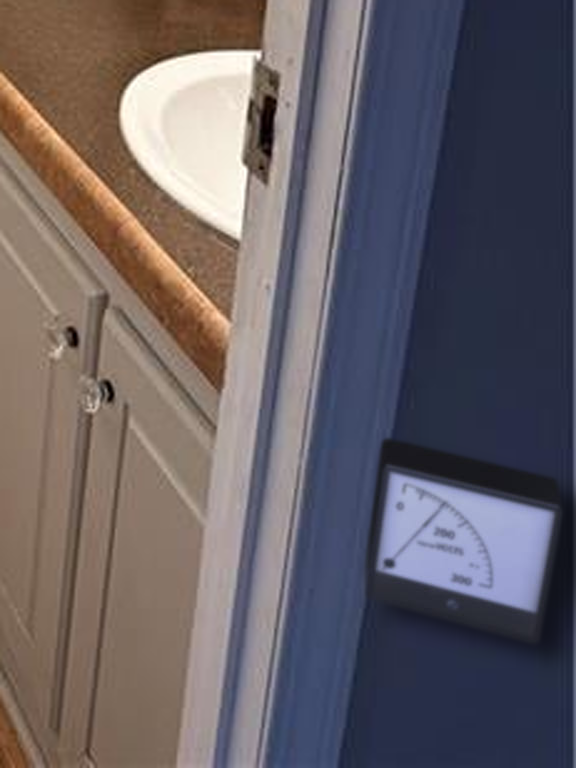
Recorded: value=150 unit=V
